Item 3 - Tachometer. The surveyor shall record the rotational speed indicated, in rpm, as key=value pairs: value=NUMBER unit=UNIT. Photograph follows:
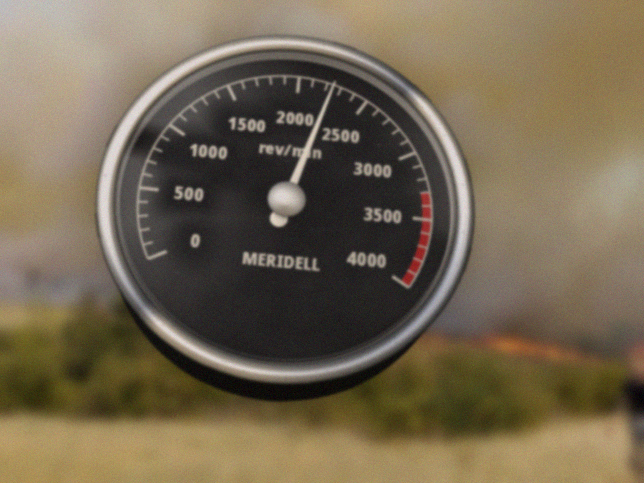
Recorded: value=2250 unit=rpm
